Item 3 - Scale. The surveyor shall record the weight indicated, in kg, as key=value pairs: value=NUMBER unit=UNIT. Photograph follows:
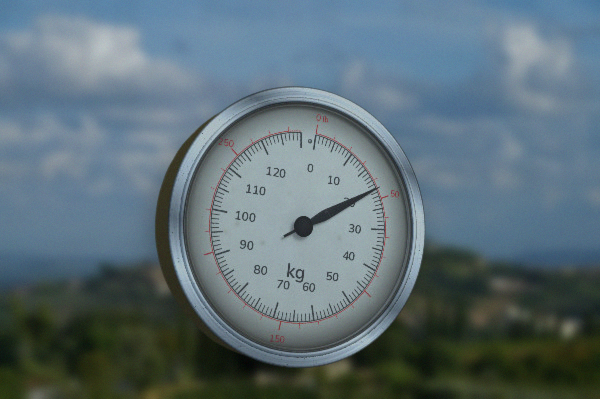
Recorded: value=20 unit=kg
